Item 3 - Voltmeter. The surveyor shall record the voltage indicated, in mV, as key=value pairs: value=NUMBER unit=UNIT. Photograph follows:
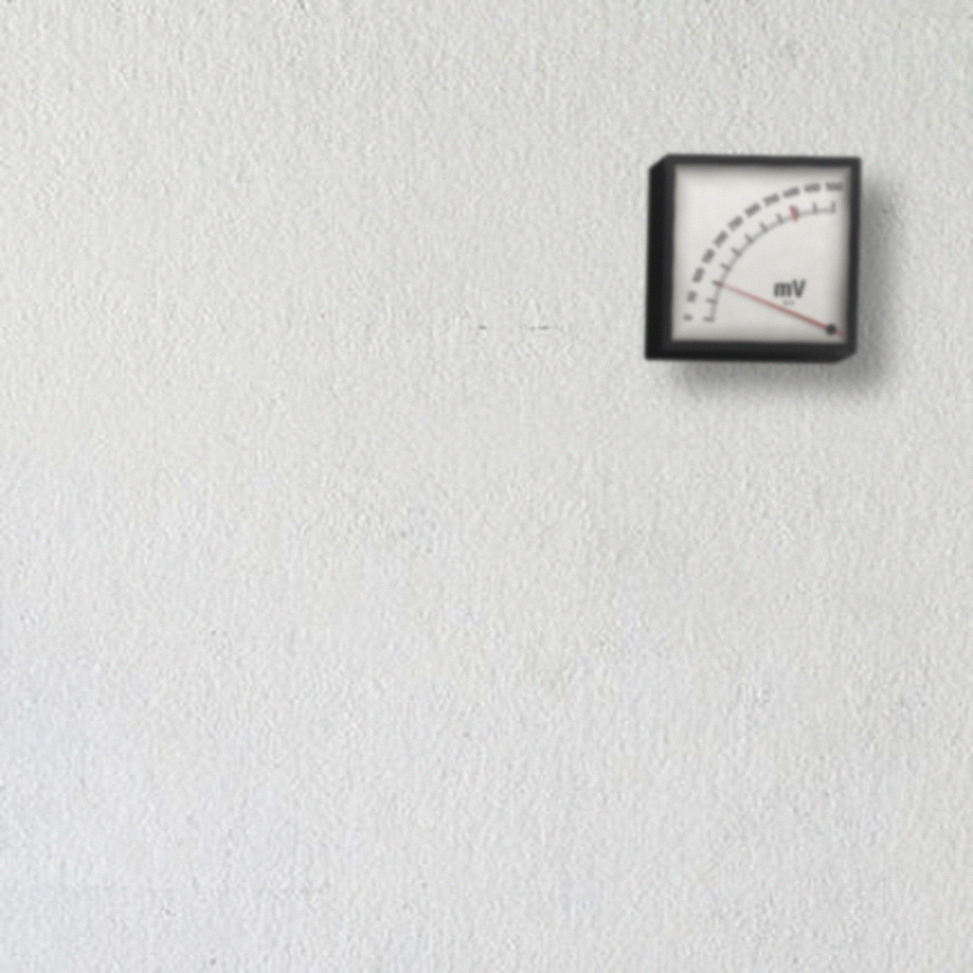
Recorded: value=100 unit=mV
